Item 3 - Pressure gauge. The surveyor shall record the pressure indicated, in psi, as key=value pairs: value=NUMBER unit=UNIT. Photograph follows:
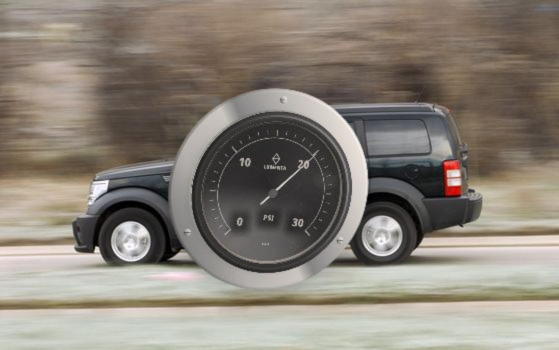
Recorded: value=20 unit=psi
